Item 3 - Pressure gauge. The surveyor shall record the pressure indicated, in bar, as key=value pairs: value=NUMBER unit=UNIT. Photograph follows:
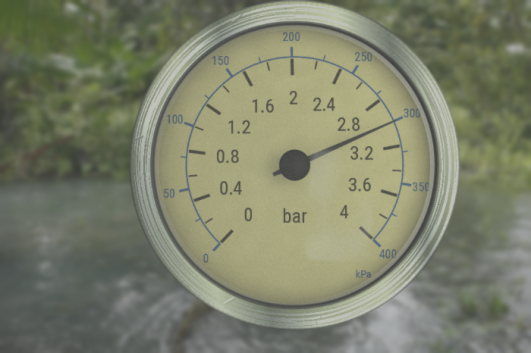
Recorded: value=3 unit=bar
